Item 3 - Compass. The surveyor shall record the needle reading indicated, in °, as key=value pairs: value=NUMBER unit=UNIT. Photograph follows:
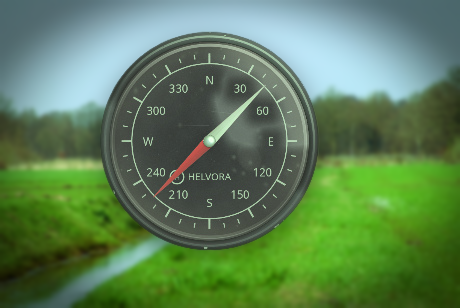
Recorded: value=225 unit=°
